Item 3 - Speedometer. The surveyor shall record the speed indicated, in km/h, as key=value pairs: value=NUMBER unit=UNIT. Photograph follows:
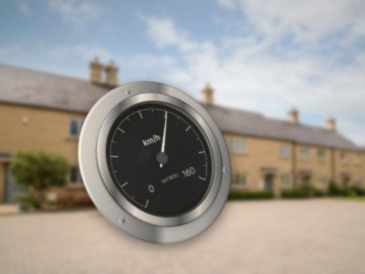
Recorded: value=100 unit=km/h
